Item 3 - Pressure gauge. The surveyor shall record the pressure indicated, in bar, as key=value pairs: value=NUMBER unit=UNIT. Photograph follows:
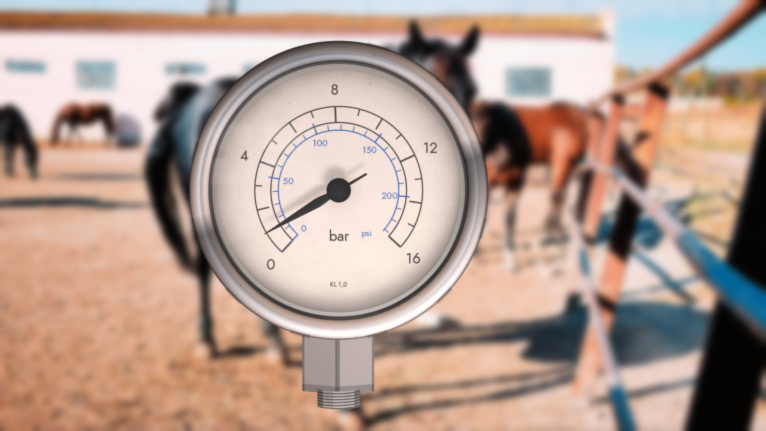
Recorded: value=1 unit=bar
